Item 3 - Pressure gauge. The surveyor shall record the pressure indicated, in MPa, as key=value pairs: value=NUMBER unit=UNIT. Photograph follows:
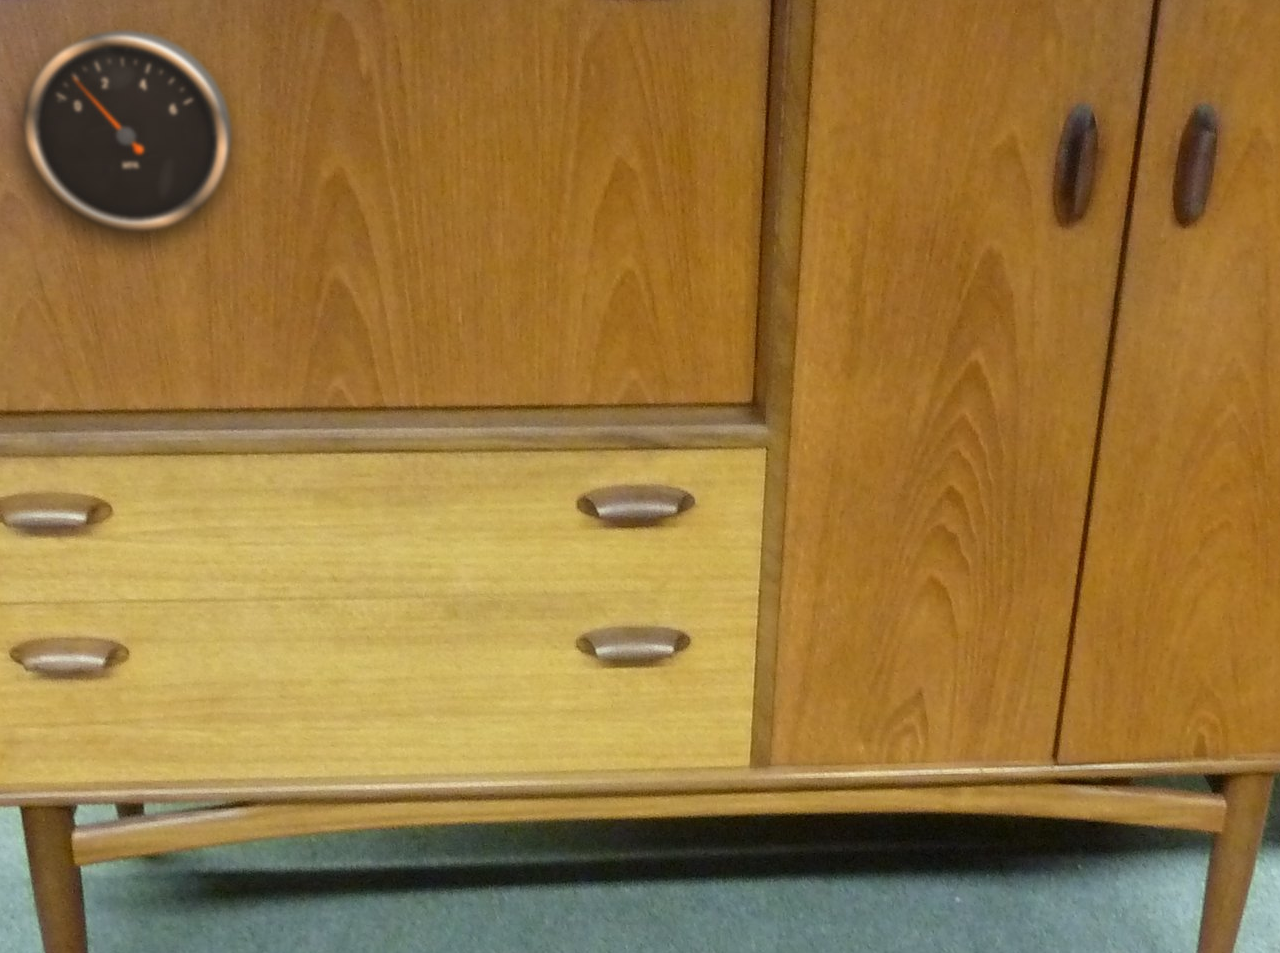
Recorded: value=1 unit=MPa
